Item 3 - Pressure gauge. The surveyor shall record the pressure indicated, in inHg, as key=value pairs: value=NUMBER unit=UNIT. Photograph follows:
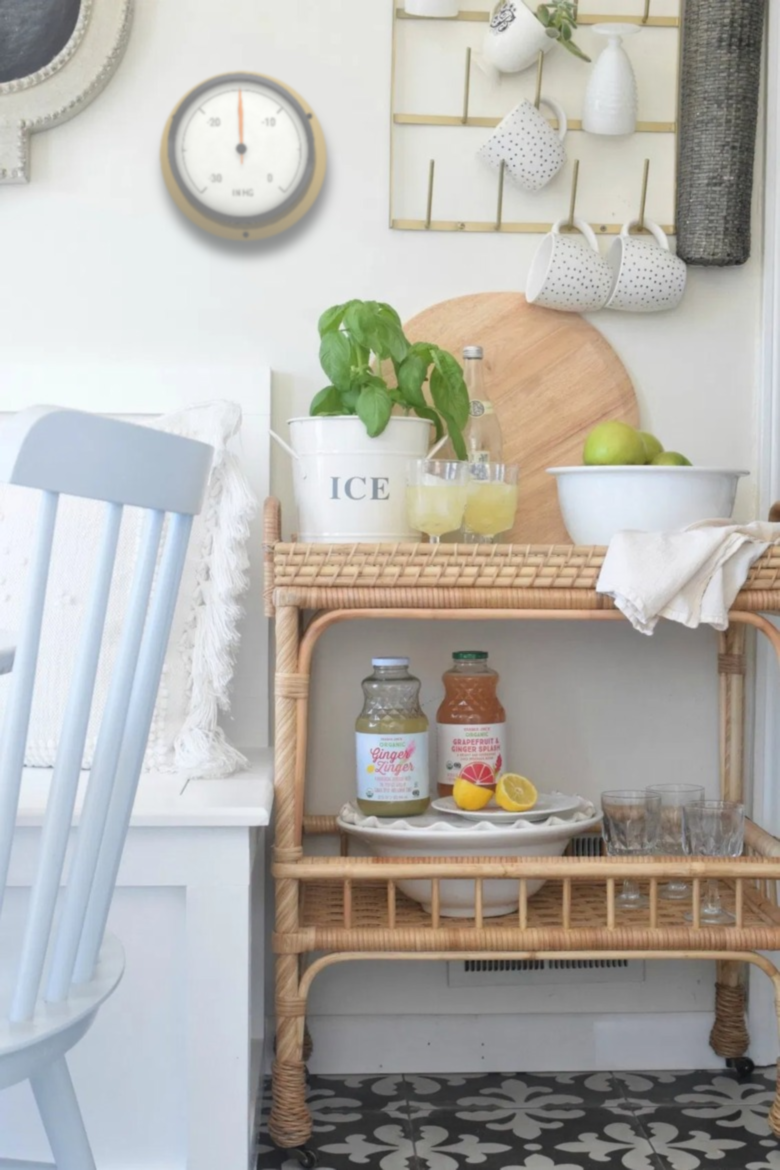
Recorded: value=-15 unit=inHg
